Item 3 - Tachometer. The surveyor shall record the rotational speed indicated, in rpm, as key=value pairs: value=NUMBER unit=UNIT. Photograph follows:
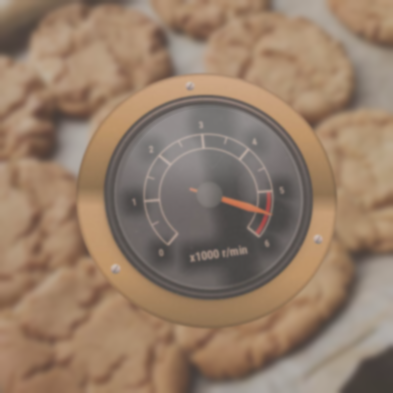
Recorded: value=5500 unit=rpm
